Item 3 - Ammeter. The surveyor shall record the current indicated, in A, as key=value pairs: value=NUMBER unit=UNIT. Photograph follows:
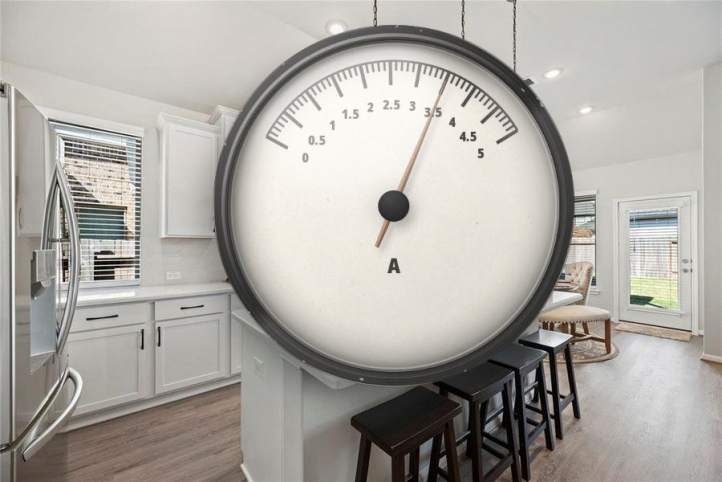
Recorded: value=3.5 unit=A
